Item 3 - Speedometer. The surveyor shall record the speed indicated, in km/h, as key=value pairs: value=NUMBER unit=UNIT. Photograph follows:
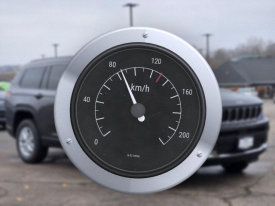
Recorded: value=85 unit=km/h
